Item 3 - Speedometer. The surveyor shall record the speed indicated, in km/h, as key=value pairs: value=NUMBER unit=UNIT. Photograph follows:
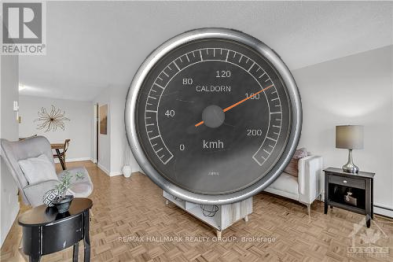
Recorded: value=160 unit=km/h
